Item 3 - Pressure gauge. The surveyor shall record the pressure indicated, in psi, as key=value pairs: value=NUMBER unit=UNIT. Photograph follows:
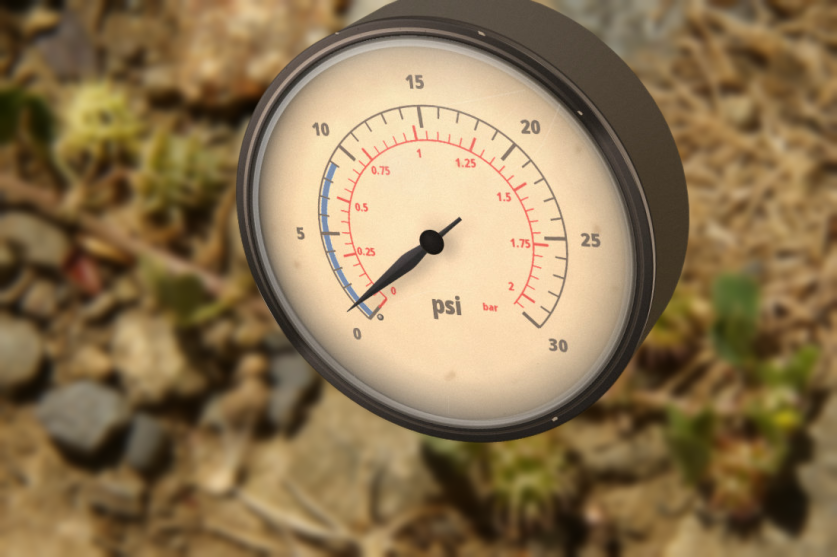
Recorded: value=1 unit=psi
